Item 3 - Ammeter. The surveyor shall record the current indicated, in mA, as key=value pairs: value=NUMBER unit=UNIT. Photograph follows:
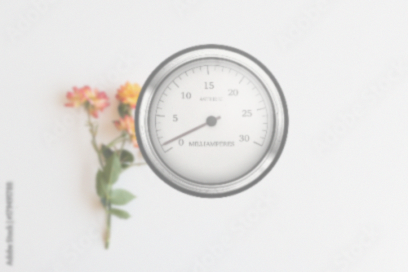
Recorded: value=1 unit=mA
